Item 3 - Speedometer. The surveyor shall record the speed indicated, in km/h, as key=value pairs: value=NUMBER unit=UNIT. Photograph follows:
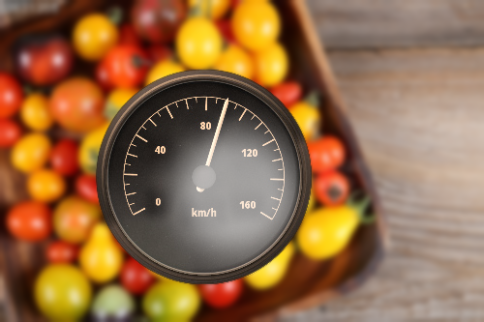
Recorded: value=90 unit=km/h
